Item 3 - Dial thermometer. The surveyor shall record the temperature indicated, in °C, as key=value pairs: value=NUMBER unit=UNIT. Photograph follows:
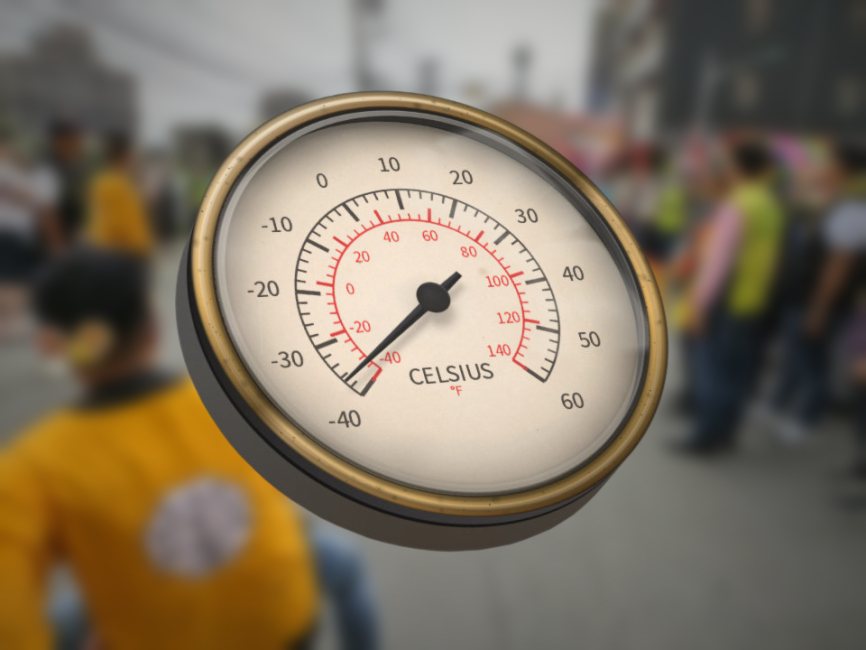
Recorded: value=-37 unit=°C
